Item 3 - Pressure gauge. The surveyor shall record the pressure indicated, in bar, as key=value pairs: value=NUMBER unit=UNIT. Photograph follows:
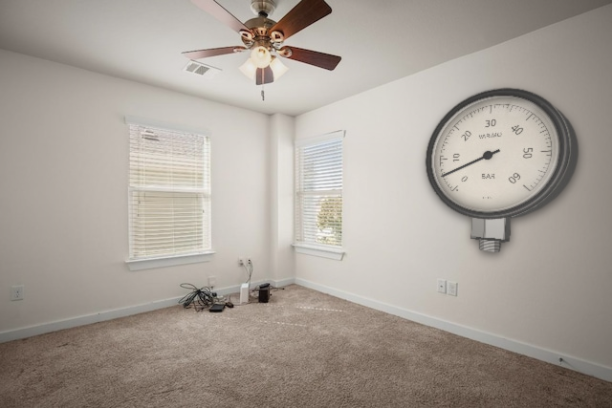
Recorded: value=5 unit=bar
